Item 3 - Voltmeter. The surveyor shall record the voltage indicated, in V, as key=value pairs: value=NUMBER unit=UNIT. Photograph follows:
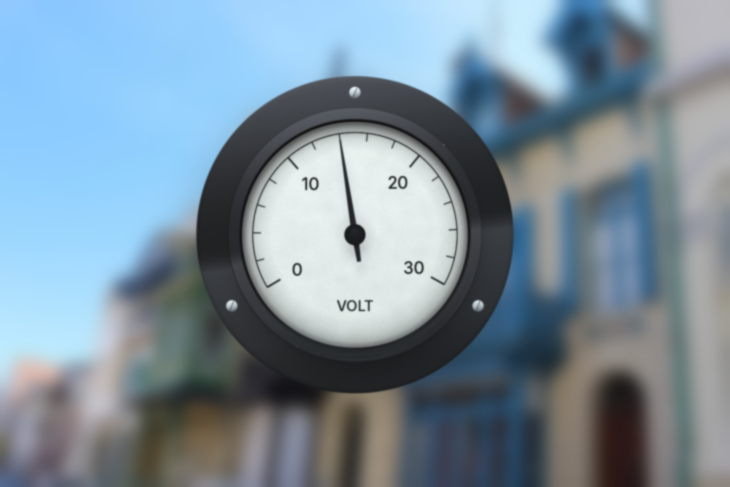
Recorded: value=14 unit=V
